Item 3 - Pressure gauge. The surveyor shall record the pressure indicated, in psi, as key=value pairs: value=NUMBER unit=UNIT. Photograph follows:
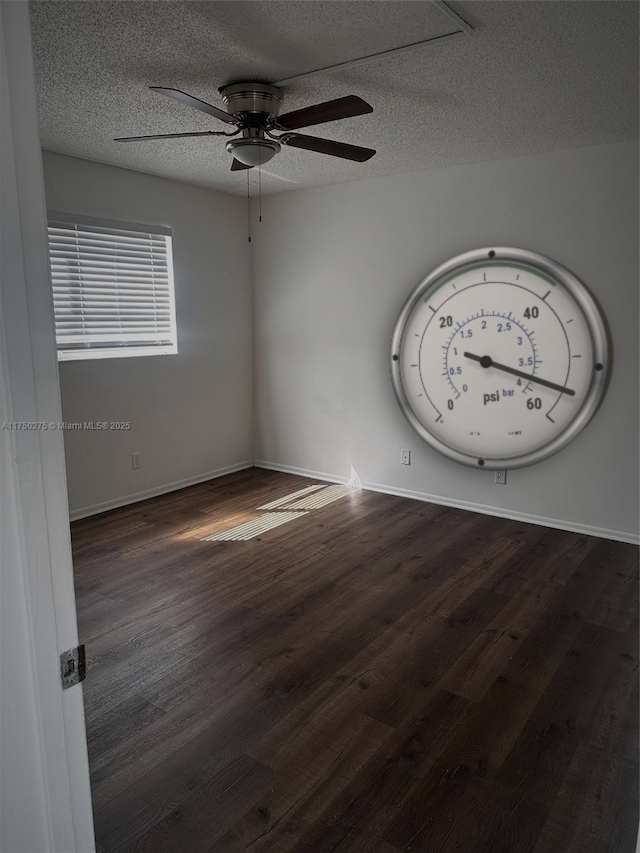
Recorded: value=55 unit=psi
